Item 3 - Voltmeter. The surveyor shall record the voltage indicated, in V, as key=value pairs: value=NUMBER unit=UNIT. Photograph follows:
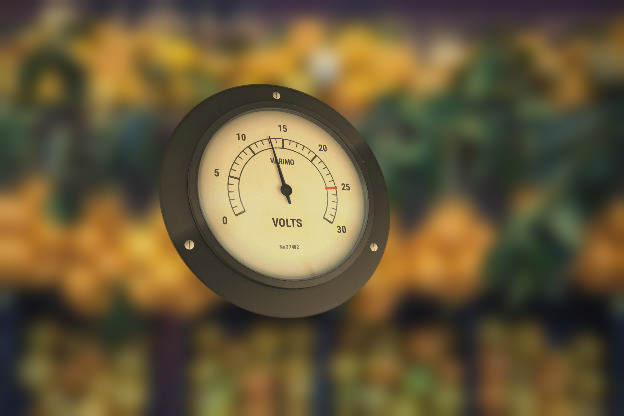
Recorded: value=13 unit=V
